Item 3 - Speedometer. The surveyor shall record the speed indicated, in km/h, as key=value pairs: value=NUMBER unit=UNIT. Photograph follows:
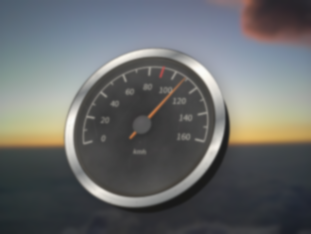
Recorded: value=110 unit=km/h
